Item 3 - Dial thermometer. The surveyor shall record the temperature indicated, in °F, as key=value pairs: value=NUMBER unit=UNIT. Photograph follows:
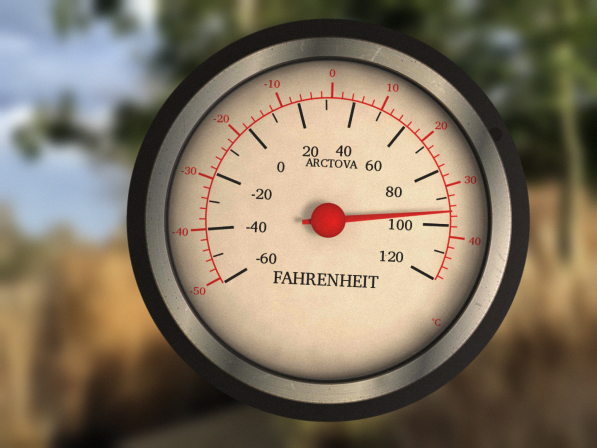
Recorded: value=95 unit=°F
